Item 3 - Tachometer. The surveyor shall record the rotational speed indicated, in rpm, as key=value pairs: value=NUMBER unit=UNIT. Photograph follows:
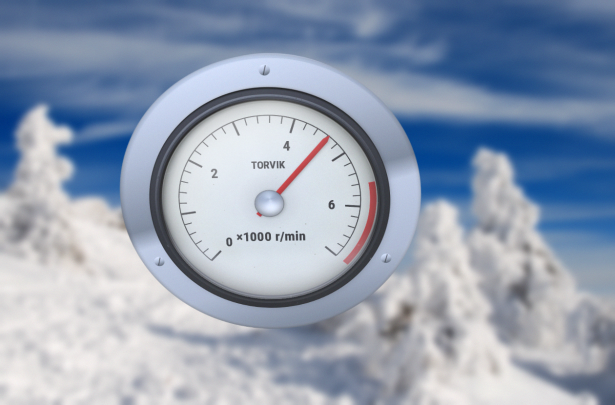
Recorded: value=4600 unit=rpm
